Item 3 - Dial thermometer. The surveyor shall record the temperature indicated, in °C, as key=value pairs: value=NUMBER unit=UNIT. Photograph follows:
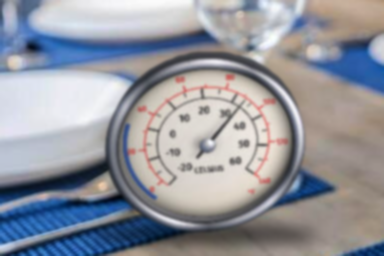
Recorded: value=32.5 unit=°C
